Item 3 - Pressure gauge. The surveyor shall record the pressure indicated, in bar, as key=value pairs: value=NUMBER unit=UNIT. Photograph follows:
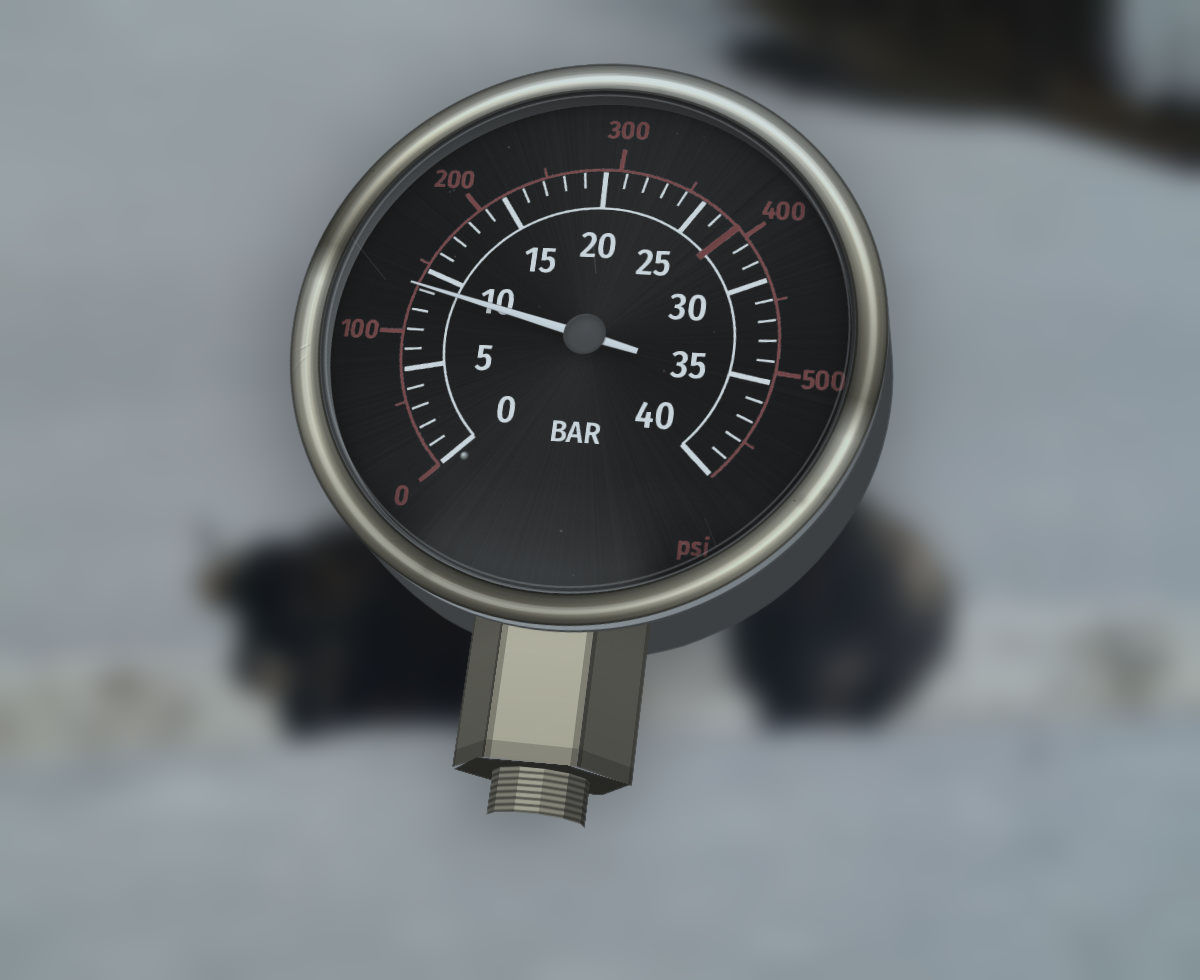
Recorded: value=9 unit=bar
